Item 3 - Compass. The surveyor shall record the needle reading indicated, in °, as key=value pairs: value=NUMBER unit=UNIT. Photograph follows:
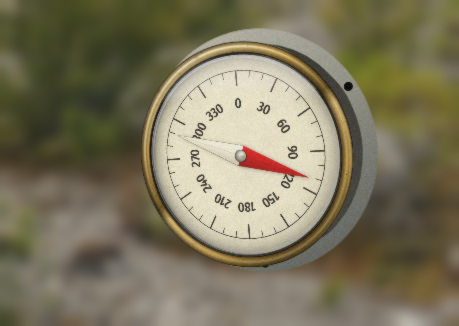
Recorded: value=110 unit=°
